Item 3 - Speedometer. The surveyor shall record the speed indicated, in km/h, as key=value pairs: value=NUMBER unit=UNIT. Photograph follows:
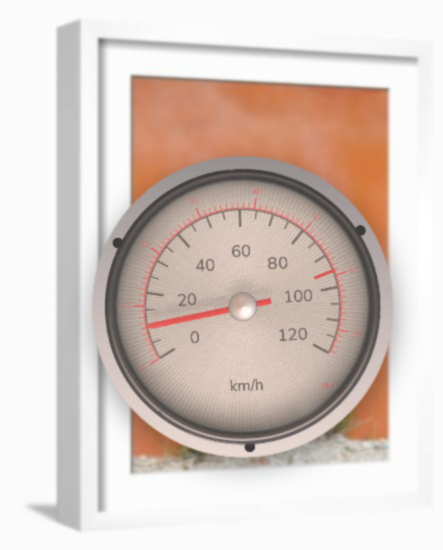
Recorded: value=10 unit=km/h
